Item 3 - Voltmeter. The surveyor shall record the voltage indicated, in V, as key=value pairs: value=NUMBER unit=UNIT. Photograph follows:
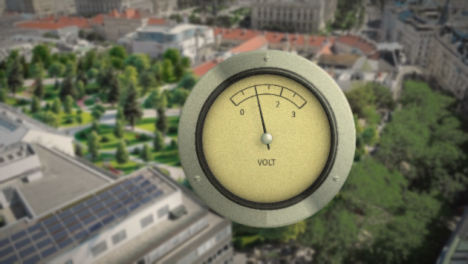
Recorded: value=1 unit=V
